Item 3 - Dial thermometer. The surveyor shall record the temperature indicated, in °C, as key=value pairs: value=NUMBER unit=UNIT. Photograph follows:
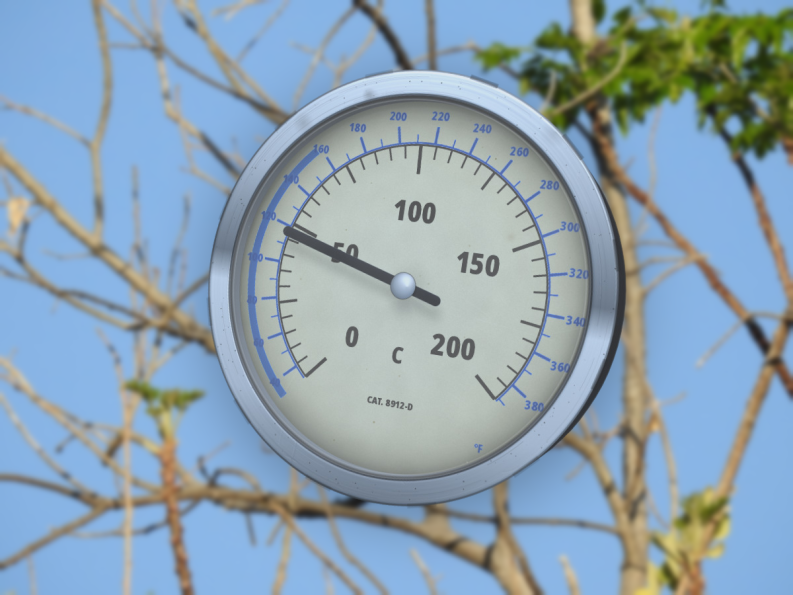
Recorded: value=47.5 unit=°C
